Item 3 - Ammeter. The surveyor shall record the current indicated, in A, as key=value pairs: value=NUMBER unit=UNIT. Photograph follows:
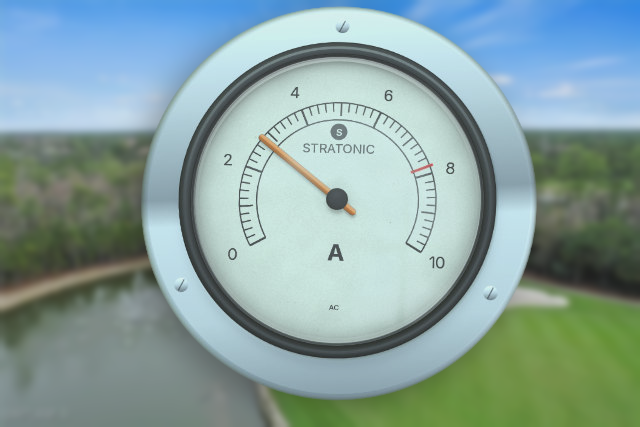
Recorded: value=2.8 unit=A
